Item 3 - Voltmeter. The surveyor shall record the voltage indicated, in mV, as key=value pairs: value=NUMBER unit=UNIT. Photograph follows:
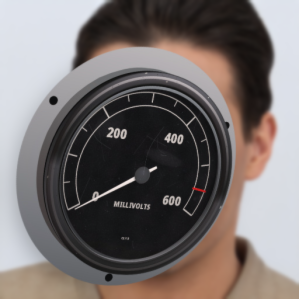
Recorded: value=0 unit=mV
